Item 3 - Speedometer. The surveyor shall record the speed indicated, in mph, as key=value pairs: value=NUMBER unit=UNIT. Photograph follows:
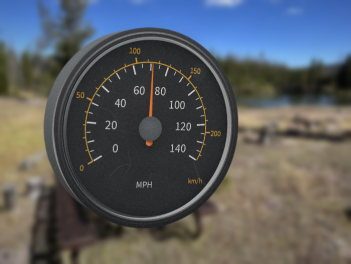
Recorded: value=70 unit=mph
